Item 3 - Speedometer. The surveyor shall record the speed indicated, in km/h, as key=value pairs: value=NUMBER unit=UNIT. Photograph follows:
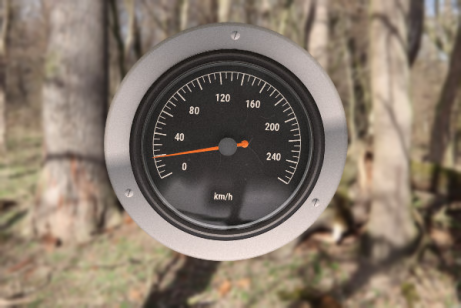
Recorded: value=20 unit=km/h
